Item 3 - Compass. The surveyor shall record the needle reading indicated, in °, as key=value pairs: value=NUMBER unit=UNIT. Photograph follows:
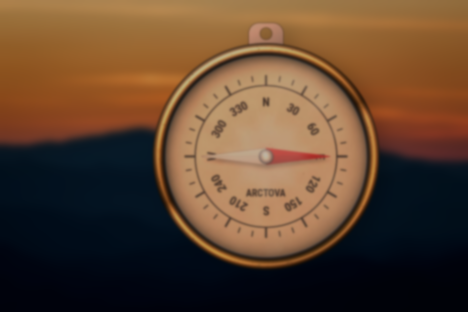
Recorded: value=90 unit=°
